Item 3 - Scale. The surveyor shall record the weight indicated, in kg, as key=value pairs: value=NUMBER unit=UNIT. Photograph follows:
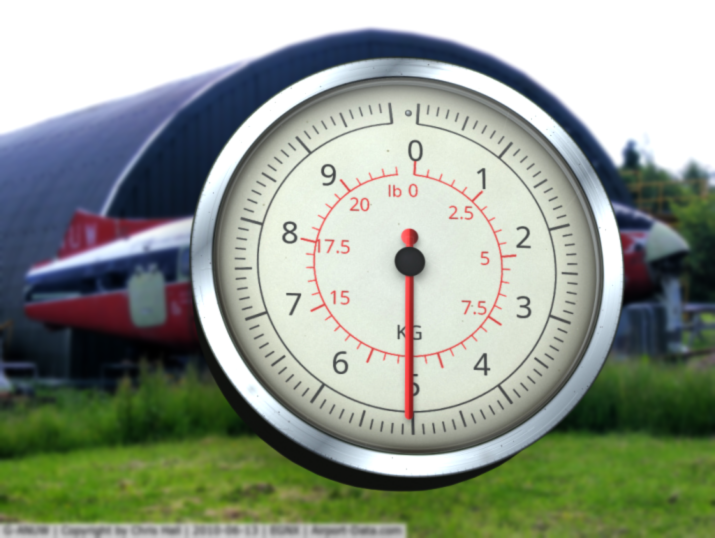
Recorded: value=5.05 unit=kg
